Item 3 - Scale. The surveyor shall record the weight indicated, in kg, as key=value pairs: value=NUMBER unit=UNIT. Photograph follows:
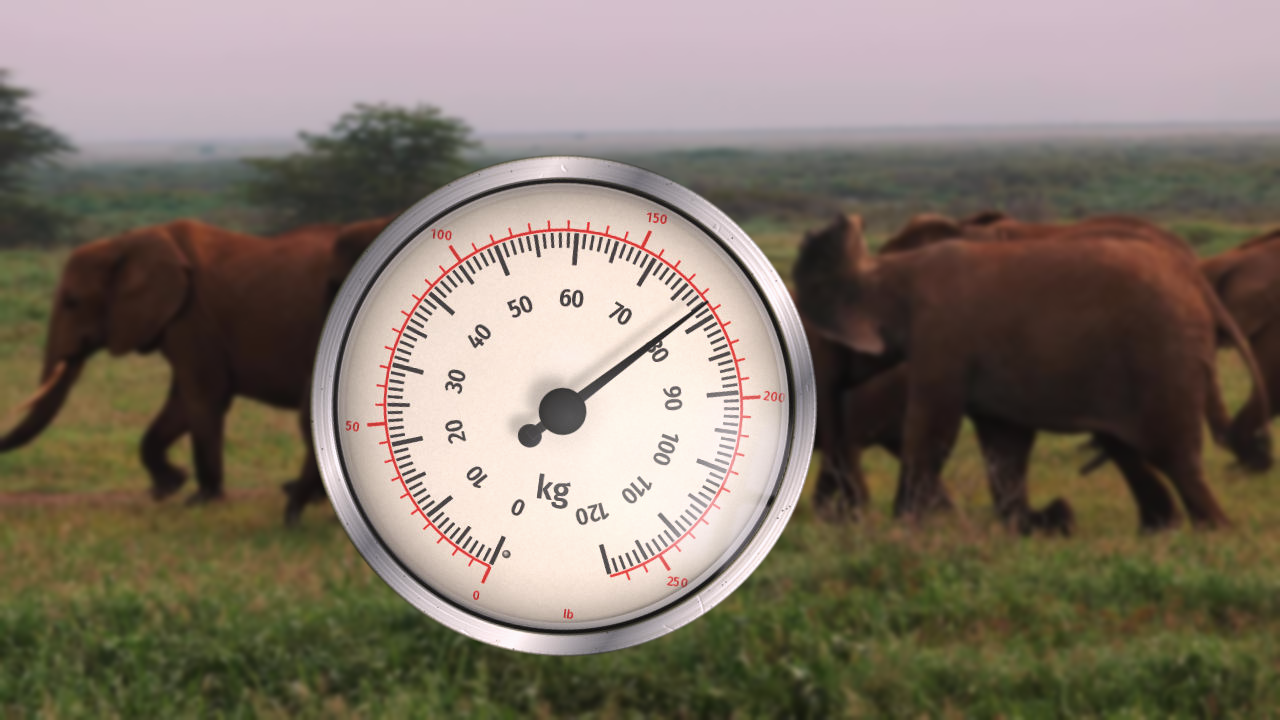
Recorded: value=78 unit=kg
